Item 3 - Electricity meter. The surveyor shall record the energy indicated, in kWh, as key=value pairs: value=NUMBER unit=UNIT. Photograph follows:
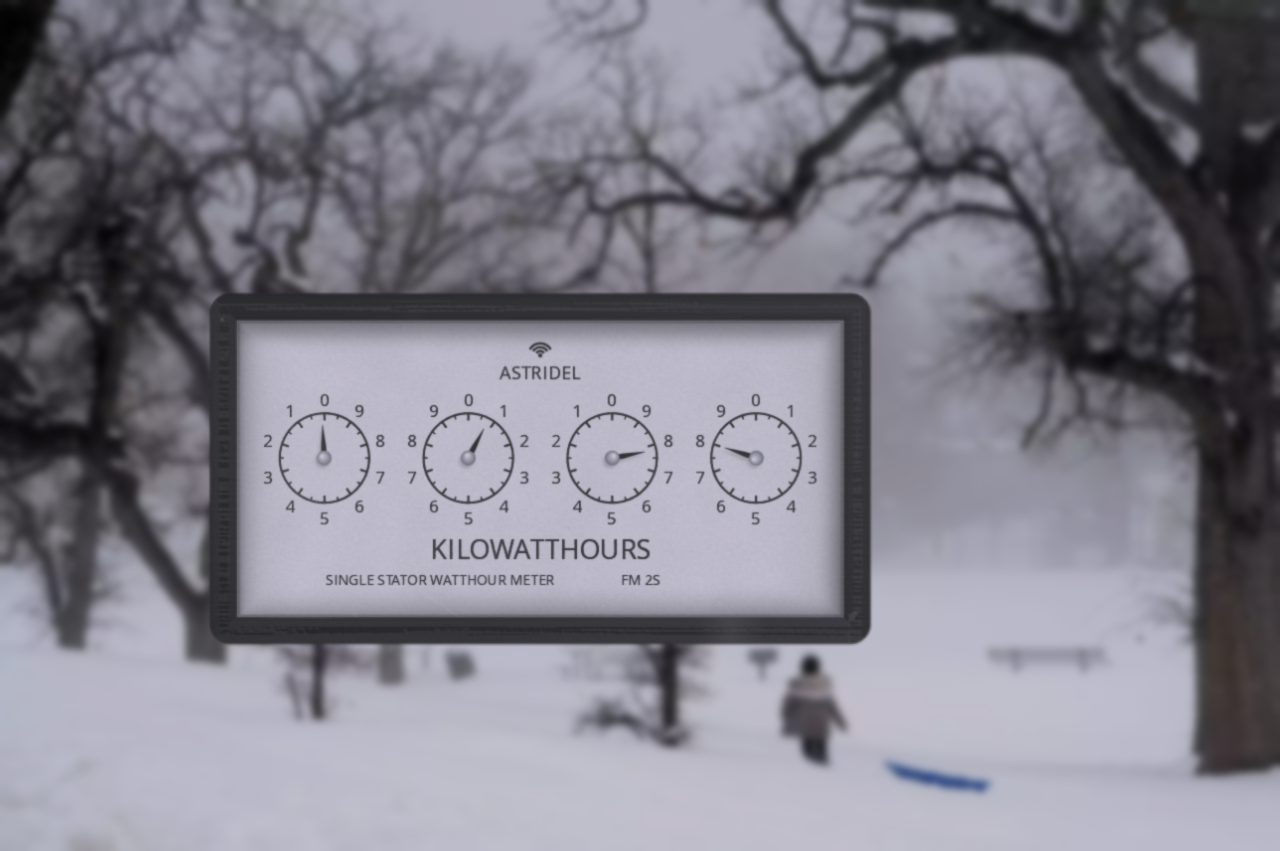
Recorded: value=78 unit=kWh
